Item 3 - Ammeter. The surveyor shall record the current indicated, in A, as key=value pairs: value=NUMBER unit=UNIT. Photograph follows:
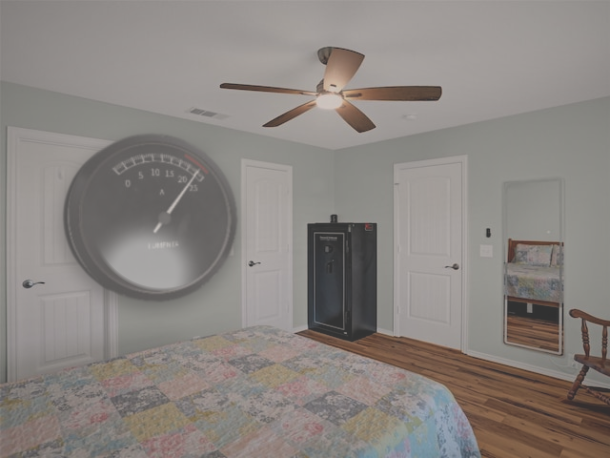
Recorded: value=22.5 unit=A
